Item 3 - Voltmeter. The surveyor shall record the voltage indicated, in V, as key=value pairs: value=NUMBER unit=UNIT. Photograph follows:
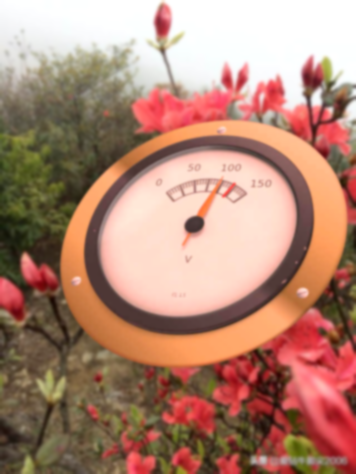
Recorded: value=100 unit=V
